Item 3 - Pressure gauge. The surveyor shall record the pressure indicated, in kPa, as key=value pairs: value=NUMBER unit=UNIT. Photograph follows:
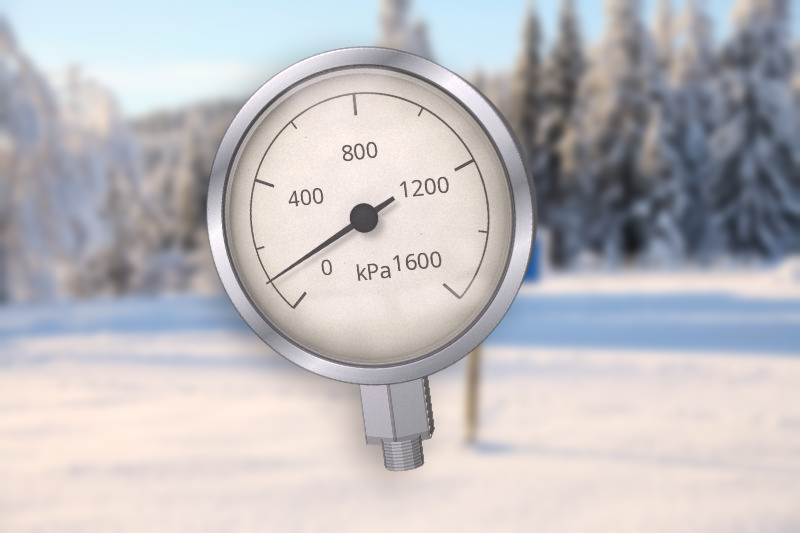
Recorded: value=100 unit=kPa
